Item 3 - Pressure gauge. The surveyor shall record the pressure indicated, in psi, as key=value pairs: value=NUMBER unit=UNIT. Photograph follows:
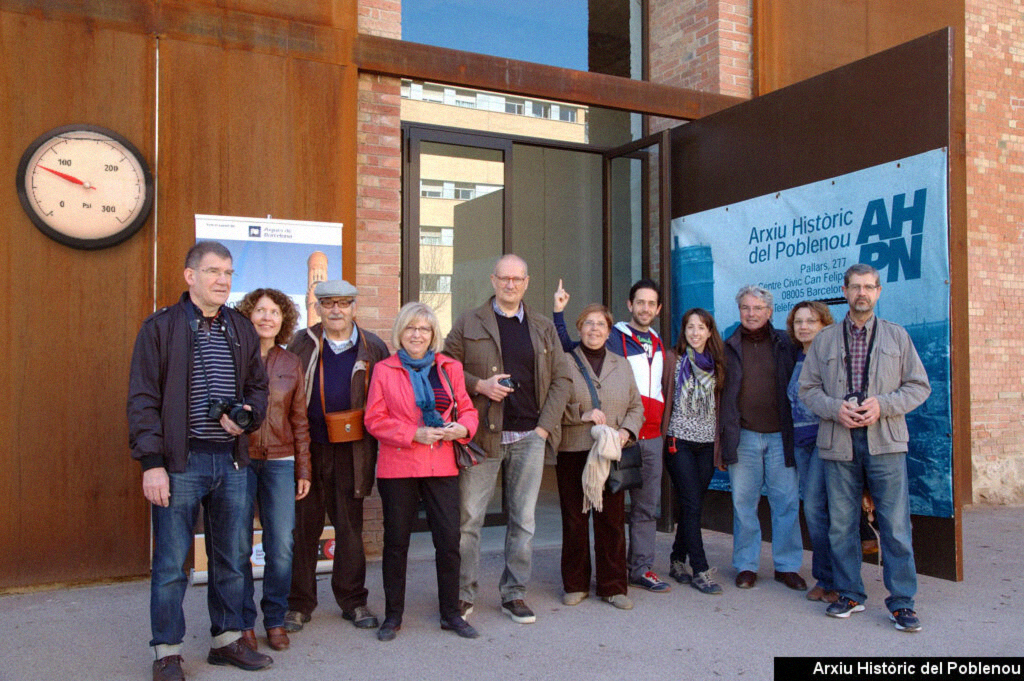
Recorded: value=70 unit=psi
